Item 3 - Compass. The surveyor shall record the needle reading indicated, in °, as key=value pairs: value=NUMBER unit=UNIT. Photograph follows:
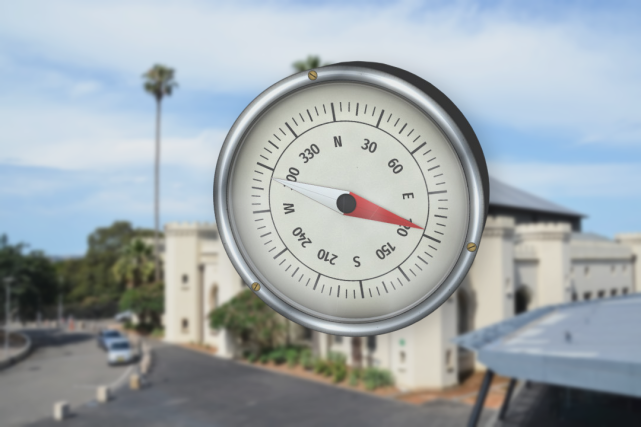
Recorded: value=115 unit=°
